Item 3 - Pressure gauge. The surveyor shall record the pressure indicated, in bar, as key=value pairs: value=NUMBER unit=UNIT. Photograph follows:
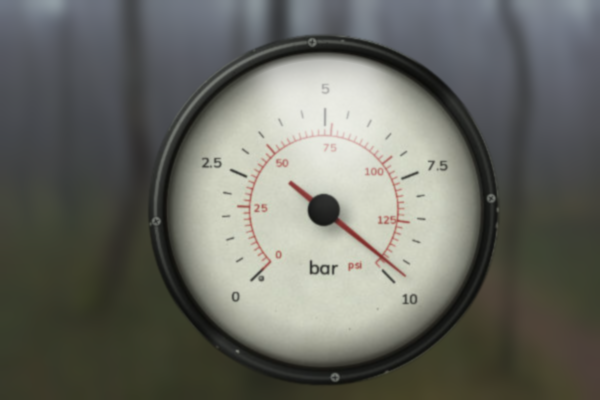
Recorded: value=9.75 unit=bar
